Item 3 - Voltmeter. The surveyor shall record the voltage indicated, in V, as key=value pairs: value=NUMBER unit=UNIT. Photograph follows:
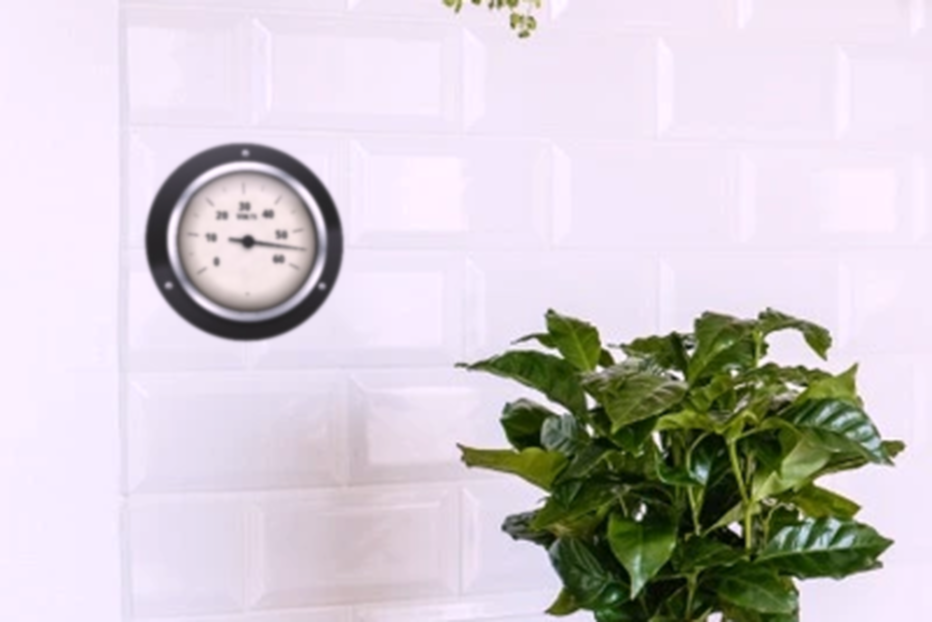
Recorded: value=55 unit=V
